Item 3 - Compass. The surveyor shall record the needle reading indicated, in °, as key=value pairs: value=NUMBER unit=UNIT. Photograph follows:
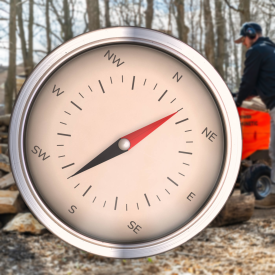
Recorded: value=20 unit=°
